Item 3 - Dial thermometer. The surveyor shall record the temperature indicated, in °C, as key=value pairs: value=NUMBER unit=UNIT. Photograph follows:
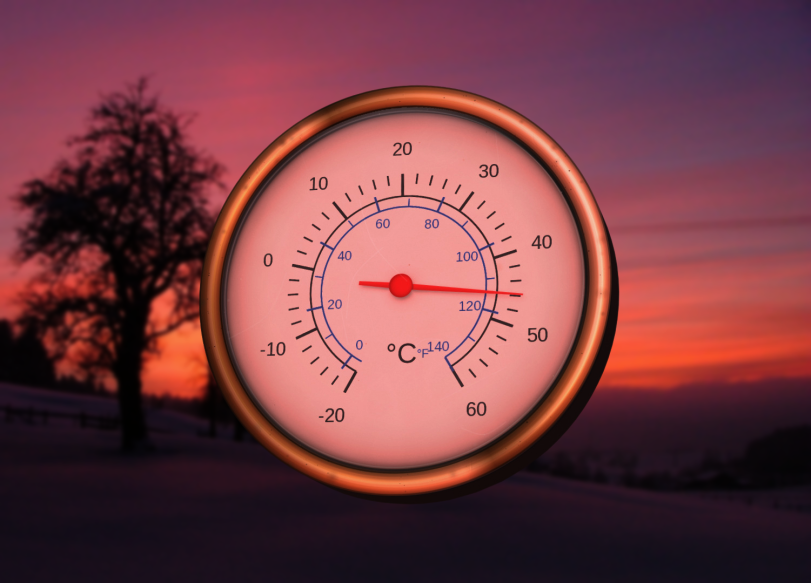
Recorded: value=46 unit=°C
